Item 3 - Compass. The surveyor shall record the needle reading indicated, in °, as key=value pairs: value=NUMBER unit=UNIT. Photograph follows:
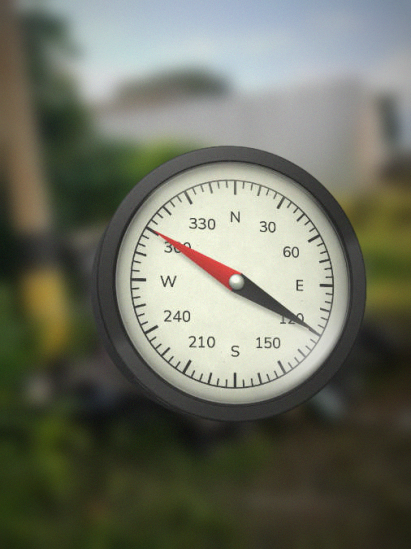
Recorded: value=300 unit=°
